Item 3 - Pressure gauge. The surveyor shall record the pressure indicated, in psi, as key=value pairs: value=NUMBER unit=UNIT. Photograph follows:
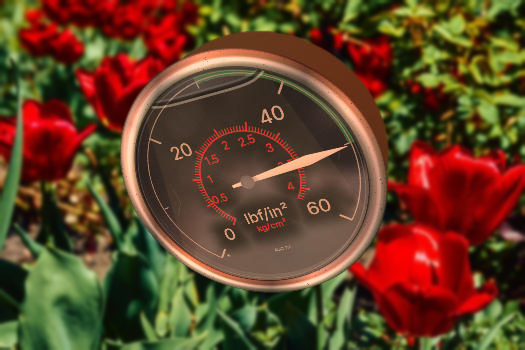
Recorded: value=50 unit=psi
